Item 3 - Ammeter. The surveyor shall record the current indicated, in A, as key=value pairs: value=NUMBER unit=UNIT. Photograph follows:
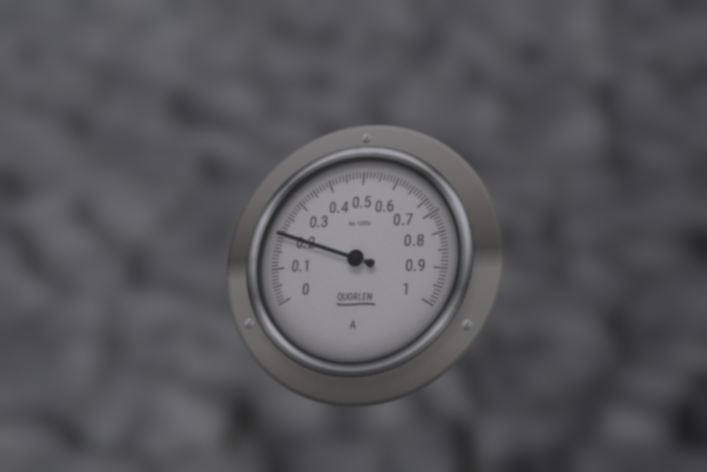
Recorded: value=0.2 unit=A
